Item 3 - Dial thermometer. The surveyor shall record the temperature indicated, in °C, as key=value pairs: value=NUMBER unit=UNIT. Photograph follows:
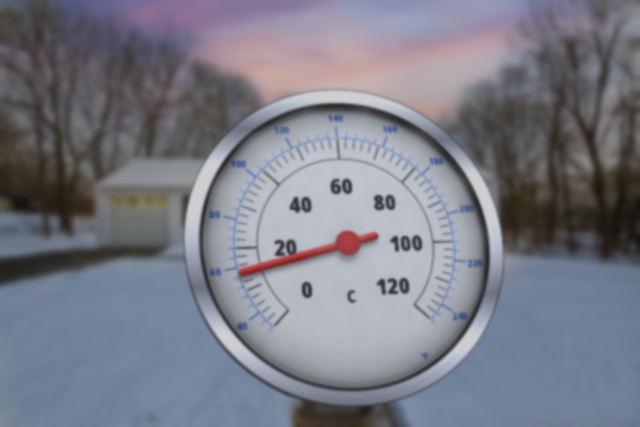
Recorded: value=14 unit=°C
